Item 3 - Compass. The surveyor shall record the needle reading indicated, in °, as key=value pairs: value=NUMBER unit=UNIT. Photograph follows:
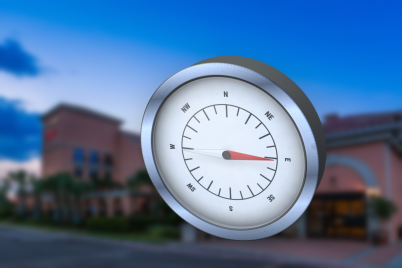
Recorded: value=90 unit=°
